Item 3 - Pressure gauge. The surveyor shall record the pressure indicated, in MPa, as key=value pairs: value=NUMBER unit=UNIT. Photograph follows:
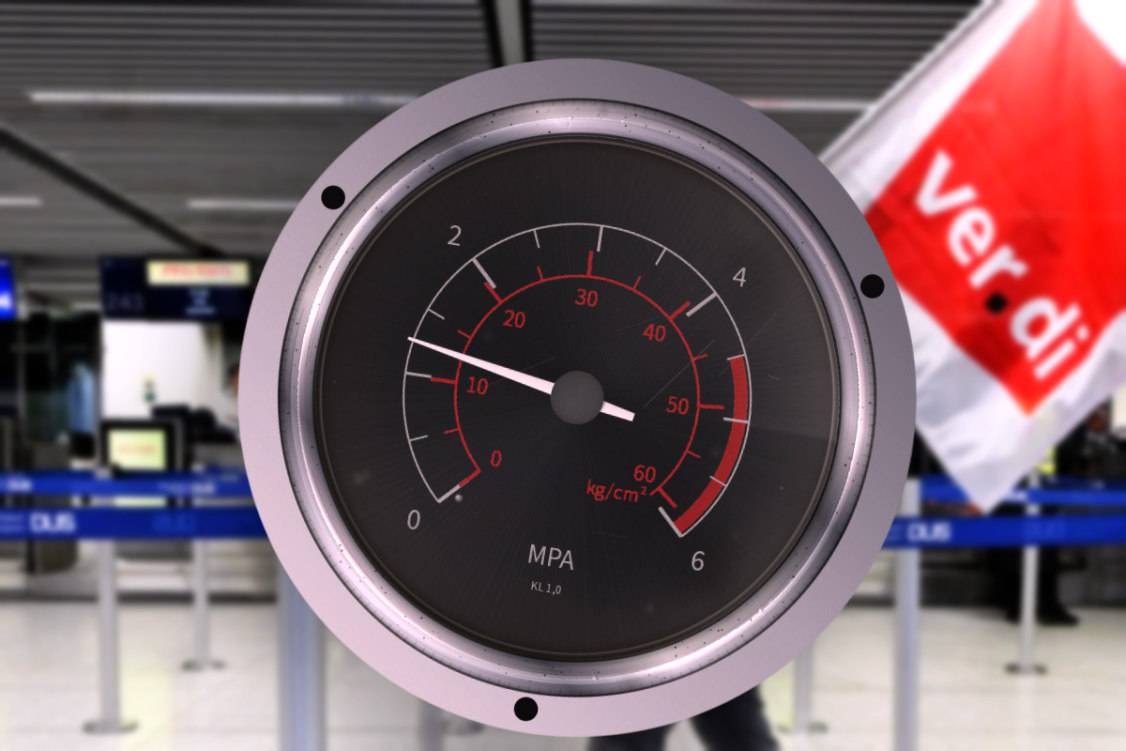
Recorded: value=1.25 unit=MPa
